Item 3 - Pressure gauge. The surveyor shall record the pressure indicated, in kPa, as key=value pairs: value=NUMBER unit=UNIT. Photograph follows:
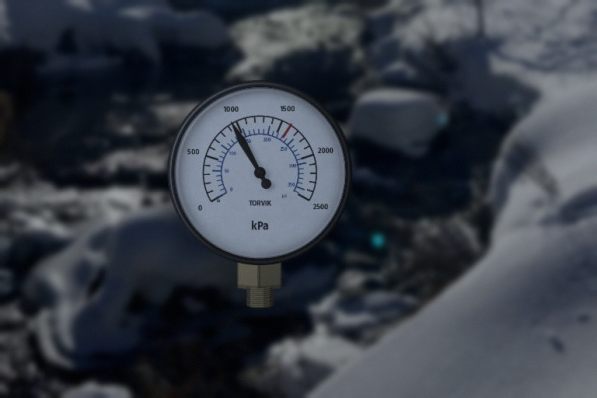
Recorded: value=950 unit=kPa
